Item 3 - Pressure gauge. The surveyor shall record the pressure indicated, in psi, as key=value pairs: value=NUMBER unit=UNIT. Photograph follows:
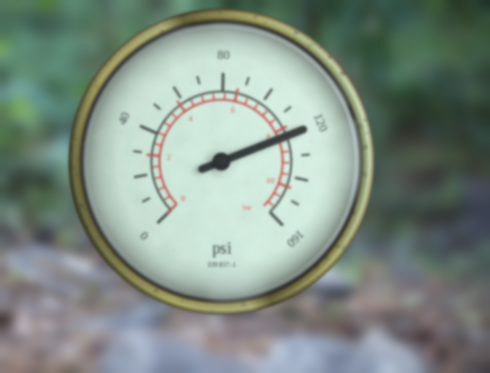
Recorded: value=120 unit=psi
